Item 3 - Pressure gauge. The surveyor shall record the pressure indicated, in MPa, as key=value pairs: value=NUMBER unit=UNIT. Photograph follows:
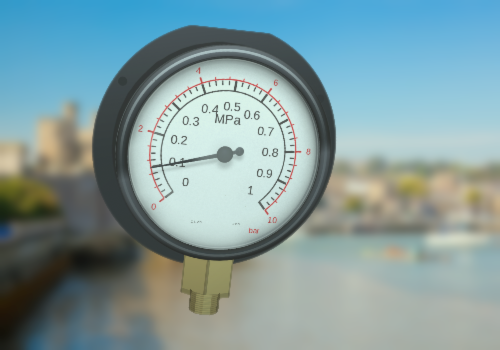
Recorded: value=0.1 unit=MPa
